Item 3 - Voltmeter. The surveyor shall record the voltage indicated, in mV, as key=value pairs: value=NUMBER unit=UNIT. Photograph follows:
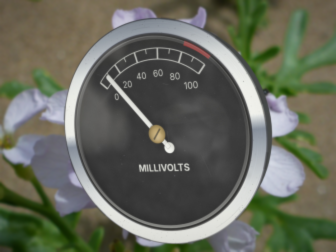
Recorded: value=10 unit=mV
